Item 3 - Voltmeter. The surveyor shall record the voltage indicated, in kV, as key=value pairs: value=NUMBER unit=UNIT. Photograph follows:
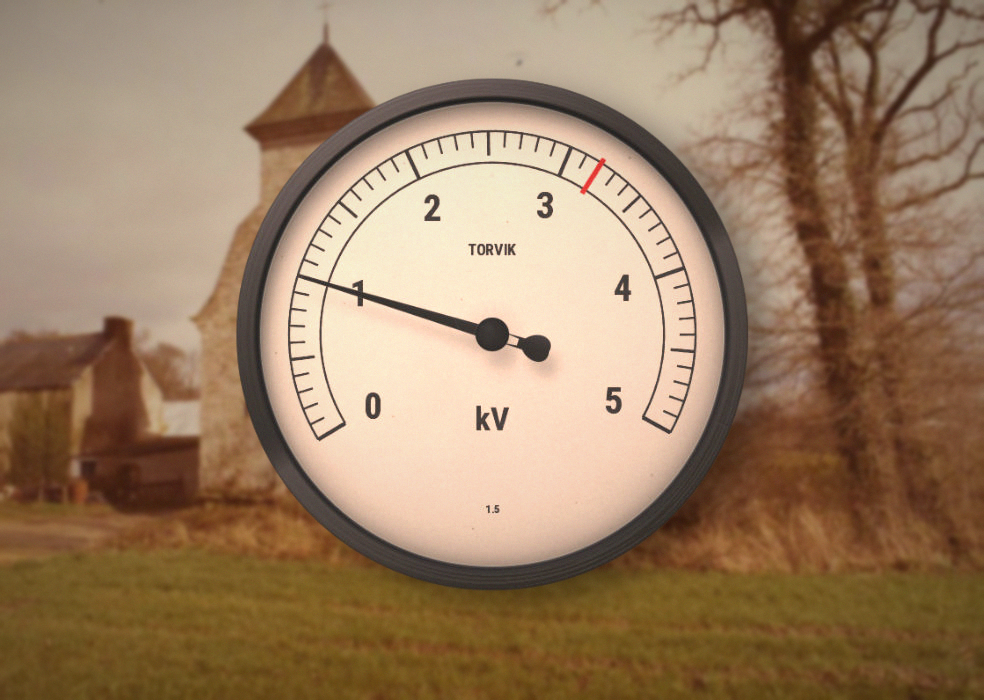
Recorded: value=1 unit=kV
